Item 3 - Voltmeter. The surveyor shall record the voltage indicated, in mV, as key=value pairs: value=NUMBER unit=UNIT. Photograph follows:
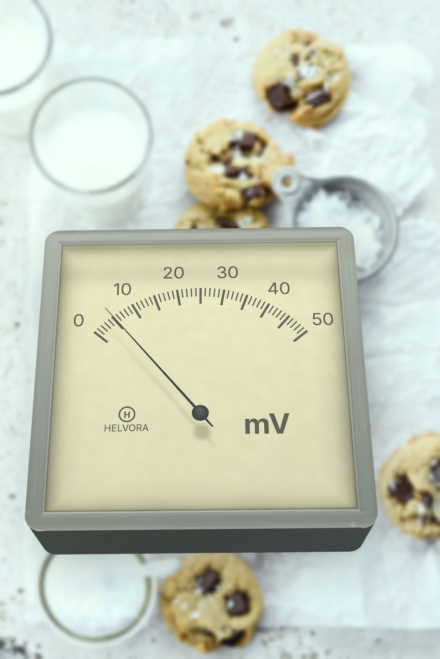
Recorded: value=5 unit=mV
